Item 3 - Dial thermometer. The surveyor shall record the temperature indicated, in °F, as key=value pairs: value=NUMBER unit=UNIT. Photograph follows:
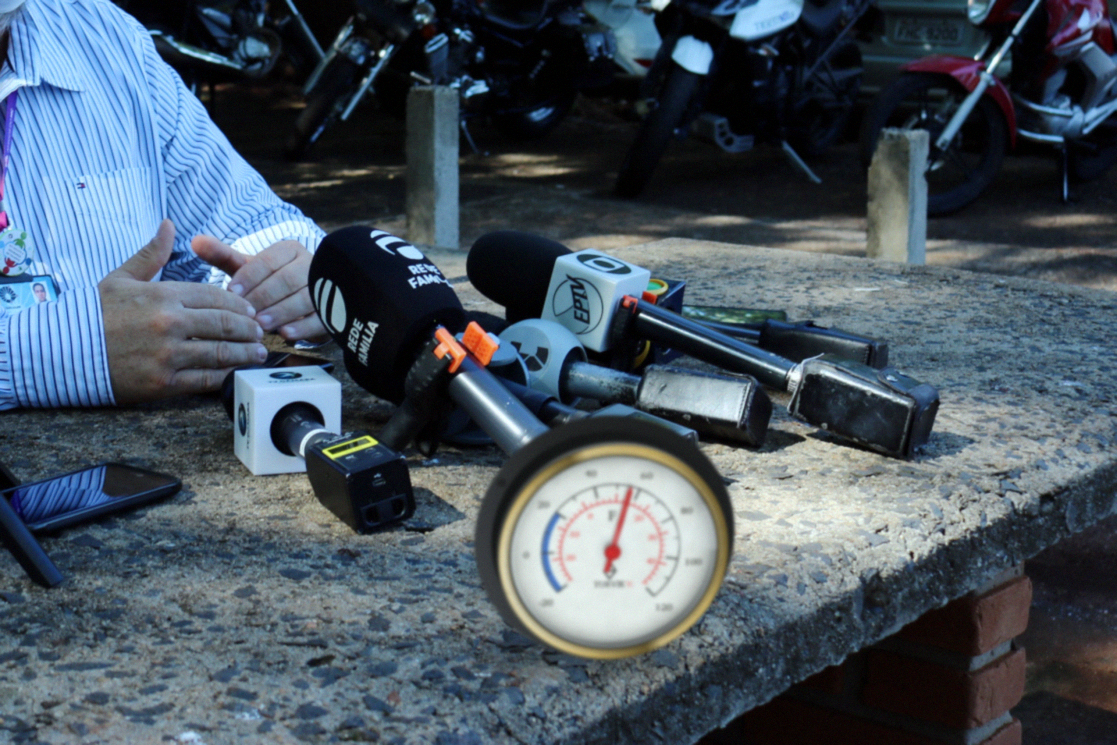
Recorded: value=55 unit=°F
